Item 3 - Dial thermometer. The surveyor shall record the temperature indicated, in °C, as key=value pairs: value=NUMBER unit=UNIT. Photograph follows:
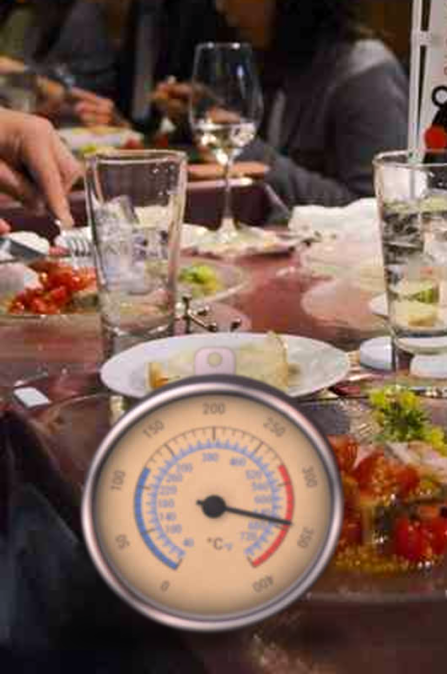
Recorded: value=340 unit=°C
